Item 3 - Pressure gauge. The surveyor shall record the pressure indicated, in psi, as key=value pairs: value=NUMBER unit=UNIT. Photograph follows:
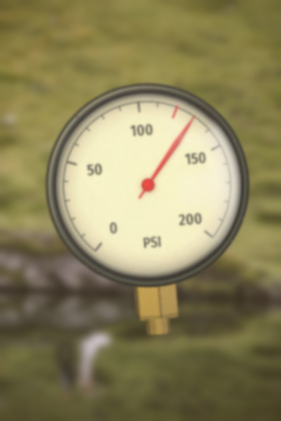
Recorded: value=130 unit=psi
